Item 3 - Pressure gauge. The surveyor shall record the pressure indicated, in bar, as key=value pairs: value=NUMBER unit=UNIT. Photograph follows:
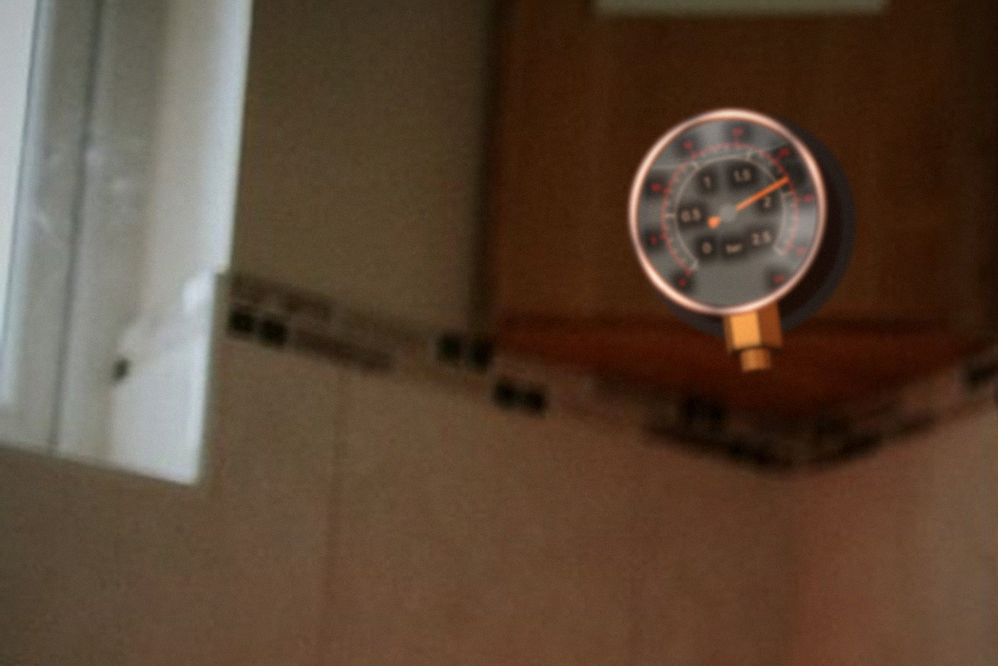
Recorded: value=1.9 unit=bar
